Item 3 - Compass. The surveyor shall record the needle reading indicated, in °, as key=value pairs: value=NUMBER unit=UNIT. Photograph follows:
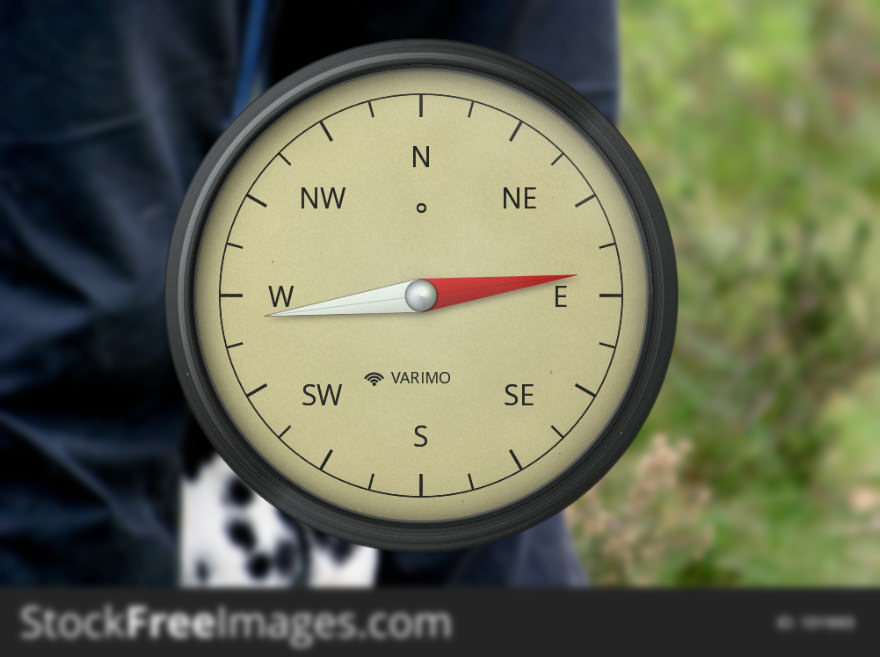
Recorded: value=82.5 unit=°
